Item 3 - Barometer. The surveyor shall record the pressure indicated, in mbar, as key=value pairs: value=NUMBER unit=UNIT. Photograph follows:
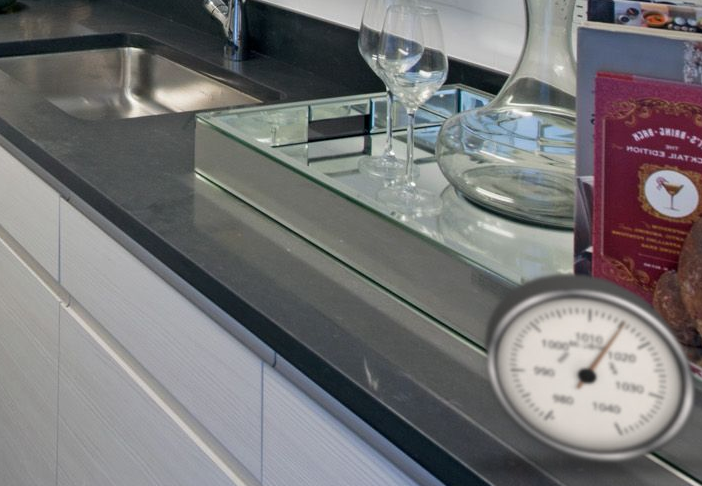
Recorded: value=1015 unit=mbar
